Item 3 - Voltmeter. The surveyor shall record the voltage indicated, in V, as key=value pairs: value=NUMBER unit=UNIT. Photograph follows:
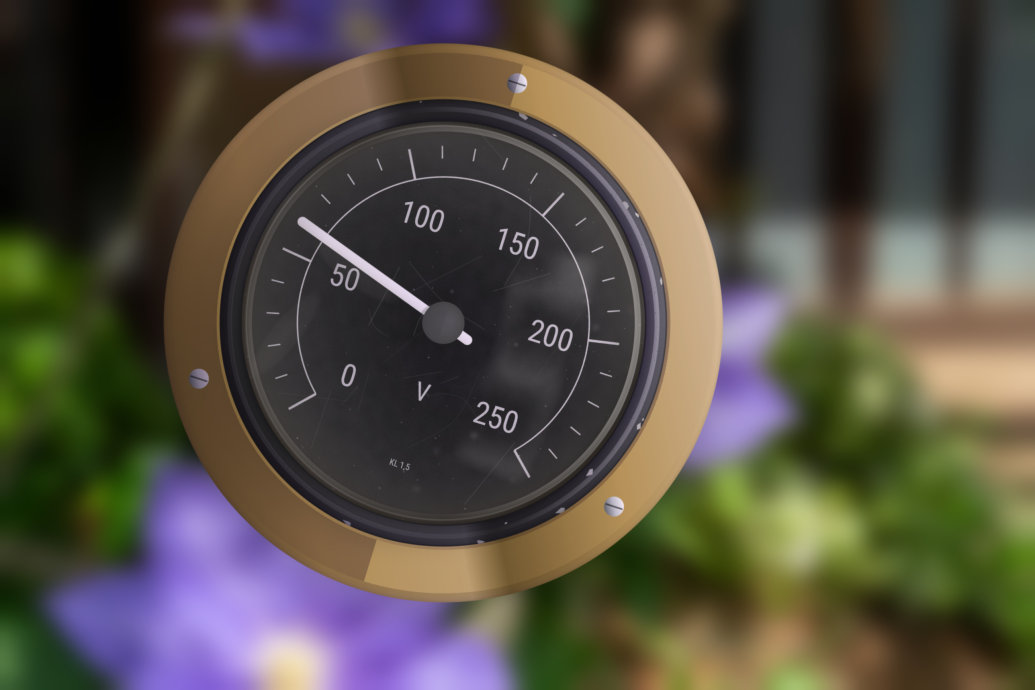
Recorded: value=60 unit=V
